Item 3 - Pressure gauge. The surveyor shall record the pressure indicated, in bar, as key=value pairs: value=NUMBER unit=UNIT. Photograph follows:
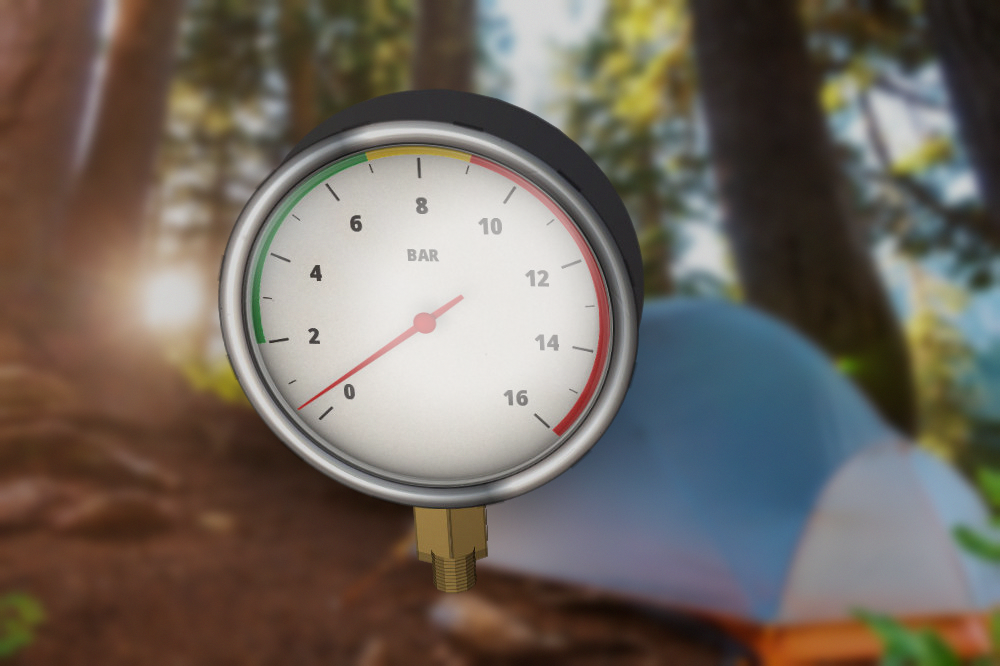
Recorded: value=0.5 unit=bar
